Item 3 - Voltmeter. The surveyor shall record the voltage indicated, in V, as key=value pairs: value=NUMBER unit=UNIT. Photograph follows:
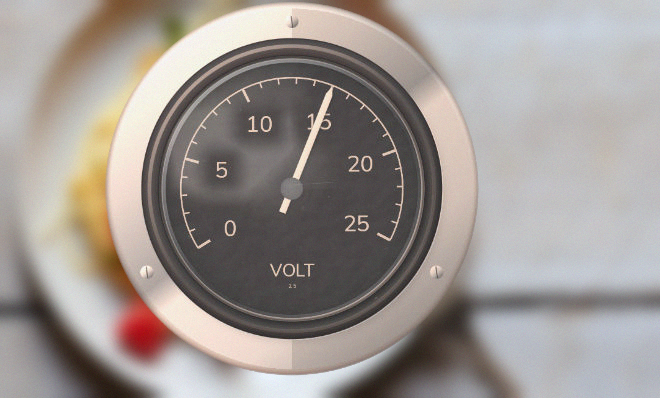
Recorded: value=15 unit=V
